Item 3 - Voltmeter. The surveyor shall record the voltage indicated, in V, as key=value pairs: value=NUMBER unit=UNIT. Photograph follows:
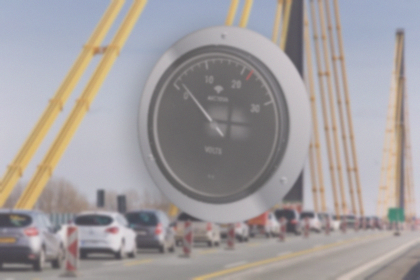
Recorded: value=2 unit=V
